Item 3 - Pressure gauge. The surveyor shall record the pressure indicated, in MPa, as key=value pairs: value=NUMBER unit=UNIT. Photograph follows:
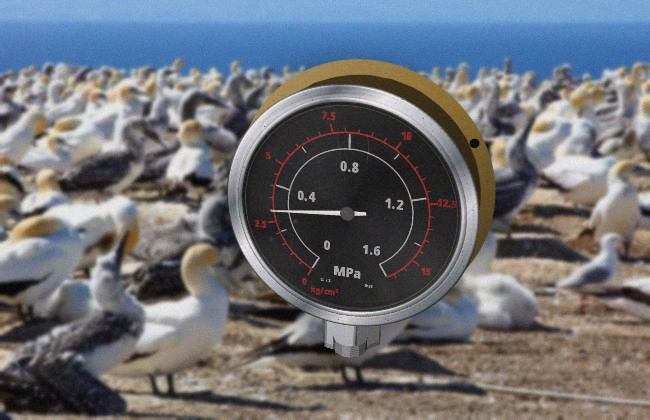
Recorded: value=0.3 unit=MPa
